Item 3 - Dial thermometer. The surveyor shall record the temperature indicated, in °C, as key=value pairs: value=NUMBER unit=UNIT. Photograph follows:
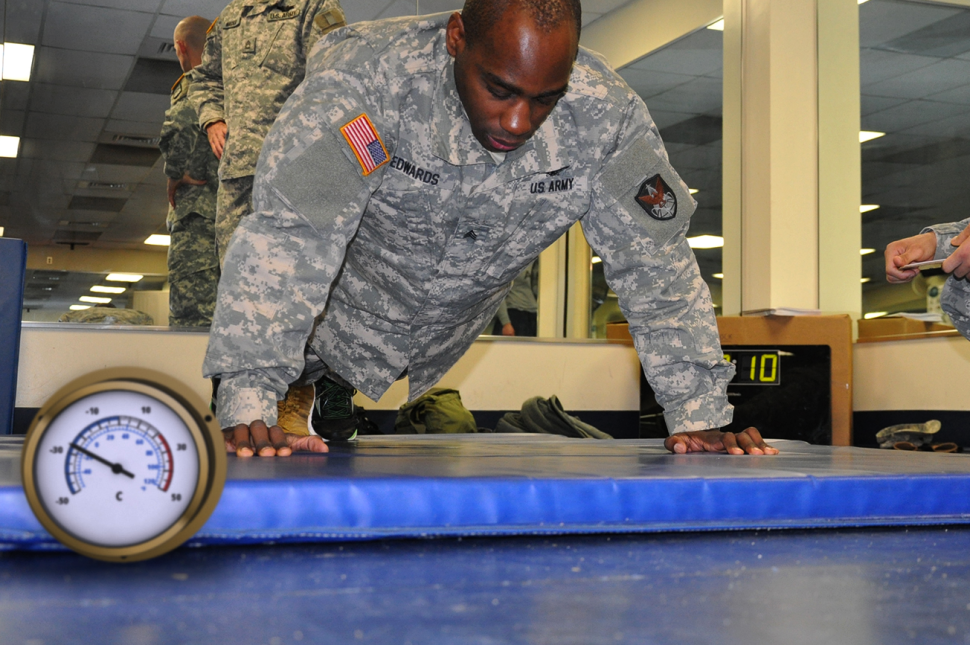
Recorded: value=-25 unit=°C
